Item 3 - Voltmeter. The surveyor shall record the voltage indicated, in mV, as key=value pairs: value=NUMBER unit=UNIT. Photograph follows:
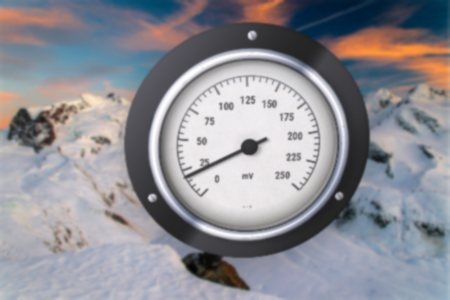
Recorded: value=20 unit=mV
